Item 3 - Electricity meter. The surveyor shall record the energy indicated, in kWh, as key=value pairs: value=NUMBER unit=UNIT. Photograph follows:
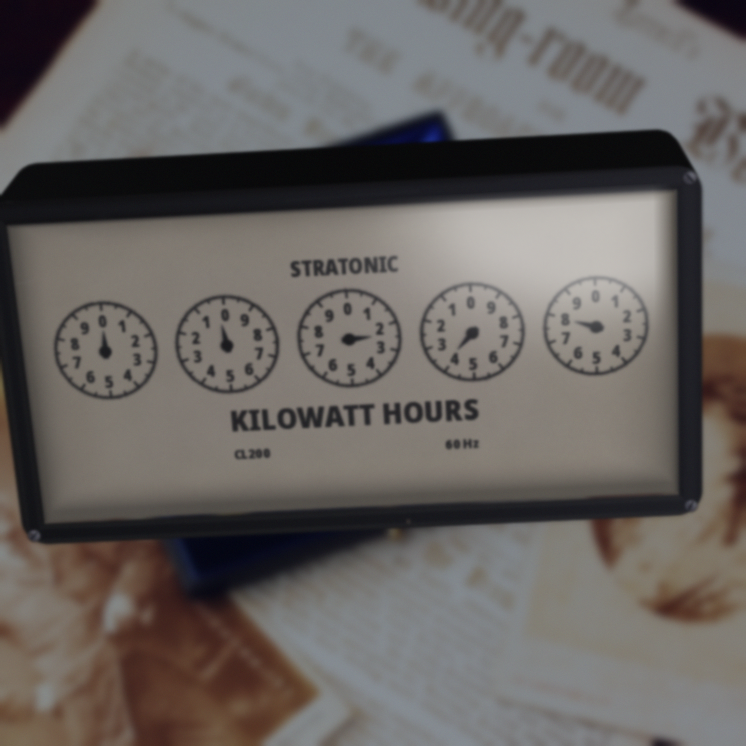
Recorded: value=238 unit=kWh
